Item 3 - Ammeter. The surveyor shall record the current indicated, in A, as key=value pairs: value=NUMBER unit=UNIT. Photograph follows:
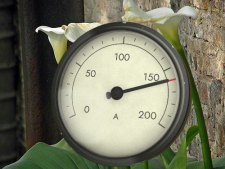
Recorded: value=160 unit=A
